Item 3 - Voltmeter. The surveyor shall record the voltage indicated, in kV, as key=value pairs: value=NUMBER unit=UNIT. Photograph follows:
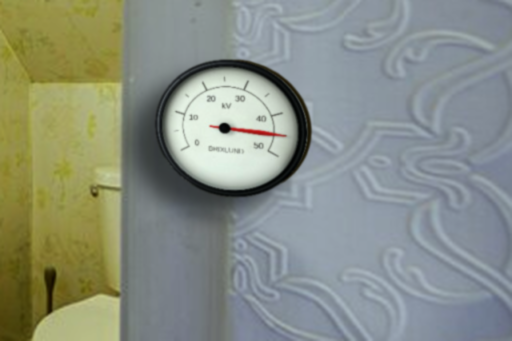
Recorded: value=45 unit=kV
